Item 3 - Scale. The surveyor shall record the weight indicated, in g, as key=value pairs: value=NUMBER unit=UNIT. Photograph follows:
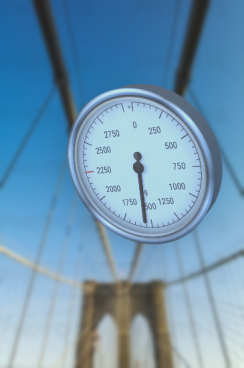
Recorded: value=1550 unit=g
